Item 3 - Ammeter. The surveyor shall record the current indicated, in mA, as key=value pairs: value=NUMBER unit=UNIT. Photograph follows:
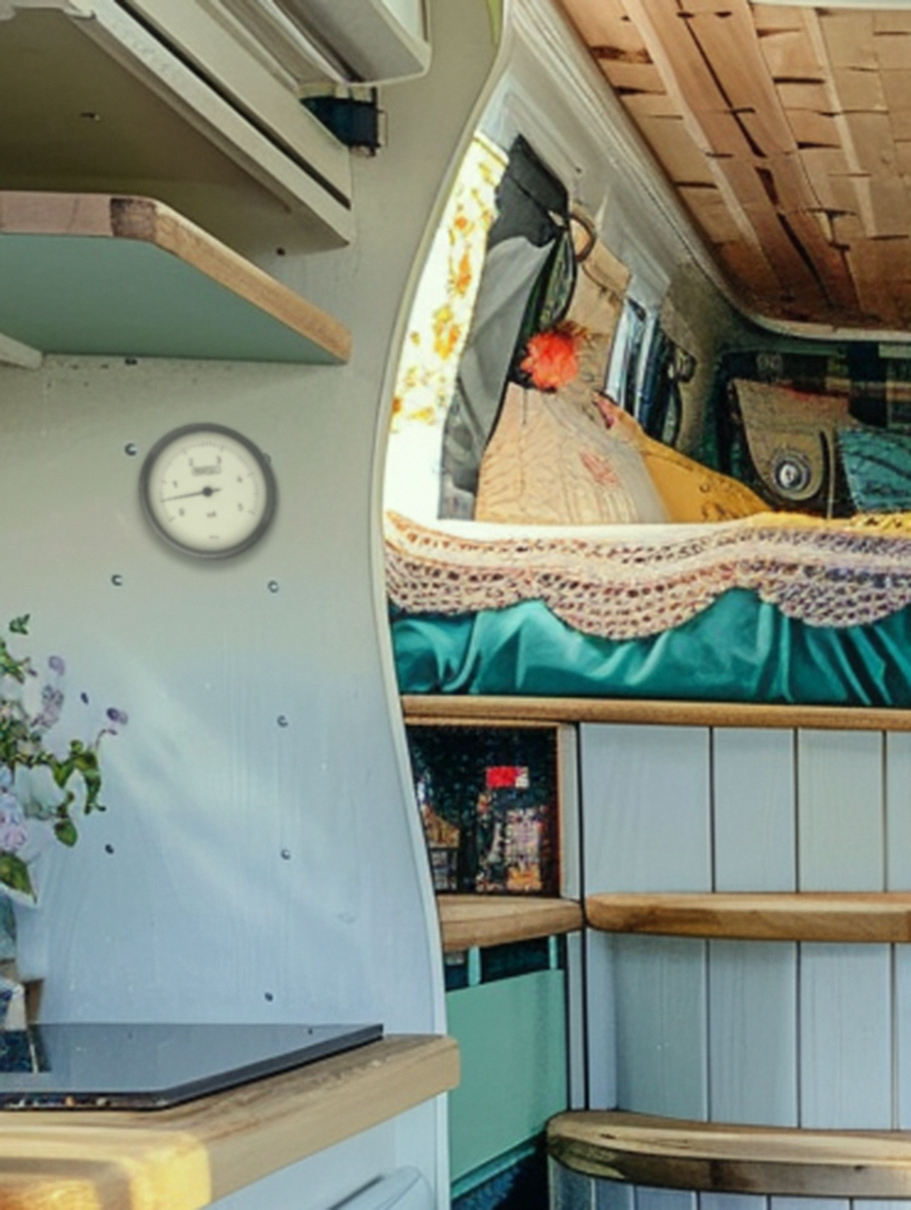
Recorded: value=0.5 unit=mA
